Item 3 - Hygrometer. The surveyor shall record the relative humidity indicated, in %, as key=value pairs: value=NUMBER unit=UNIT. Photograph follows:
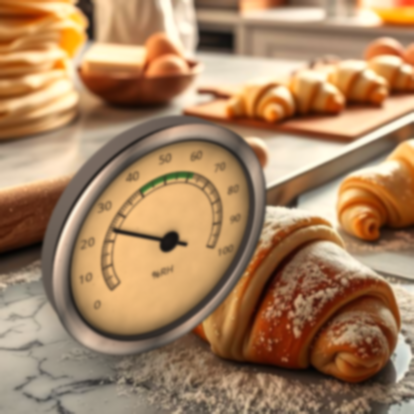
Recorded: value=25 unit=%
